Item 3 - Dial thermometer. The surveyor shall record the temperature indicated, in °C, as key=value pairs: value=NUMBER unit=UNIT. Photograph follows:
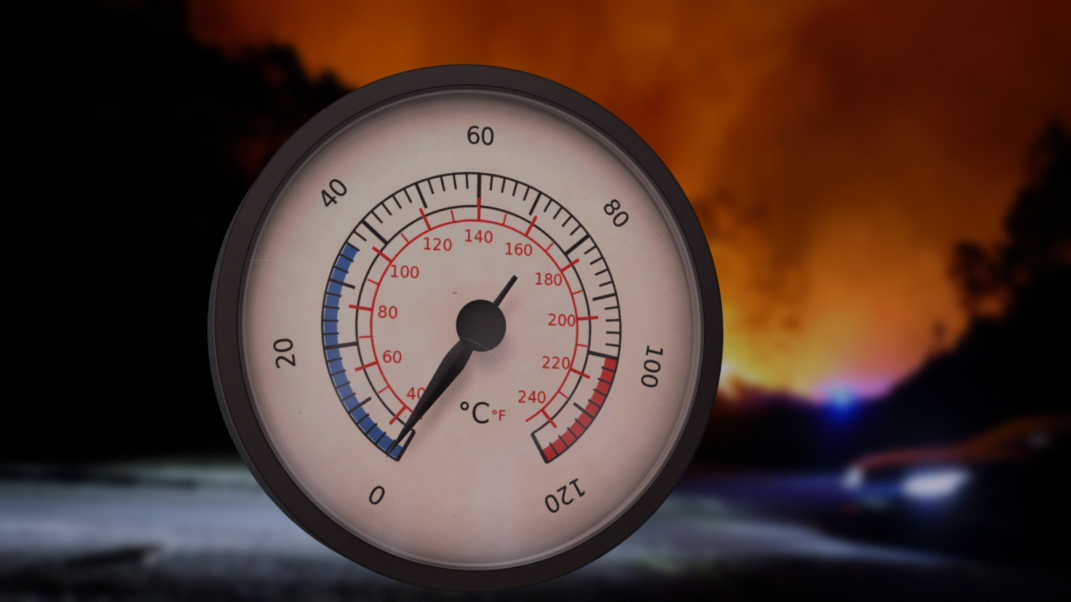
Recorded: value=2 unit=°C
